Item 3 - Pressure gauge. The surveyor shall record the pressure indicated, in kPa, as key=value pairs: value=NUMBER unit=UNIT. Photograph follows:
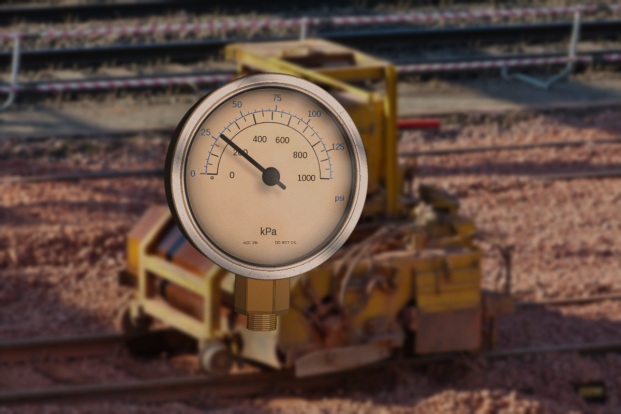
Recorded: value=200 unit=kPa
